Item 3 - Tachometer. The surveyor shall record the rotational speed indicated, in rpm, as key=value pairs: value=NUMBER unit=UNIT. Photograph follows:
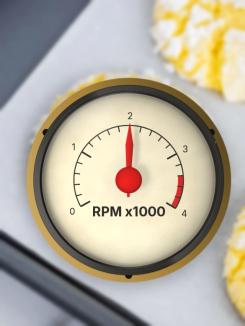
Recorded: value=2000 unit=rpm
